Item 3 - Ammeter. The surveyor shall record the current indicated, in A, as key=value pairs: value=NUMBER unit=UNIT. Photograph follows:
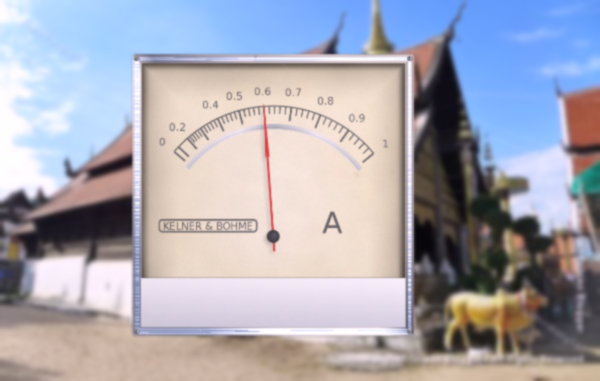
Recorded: value=0.6 unit=A
